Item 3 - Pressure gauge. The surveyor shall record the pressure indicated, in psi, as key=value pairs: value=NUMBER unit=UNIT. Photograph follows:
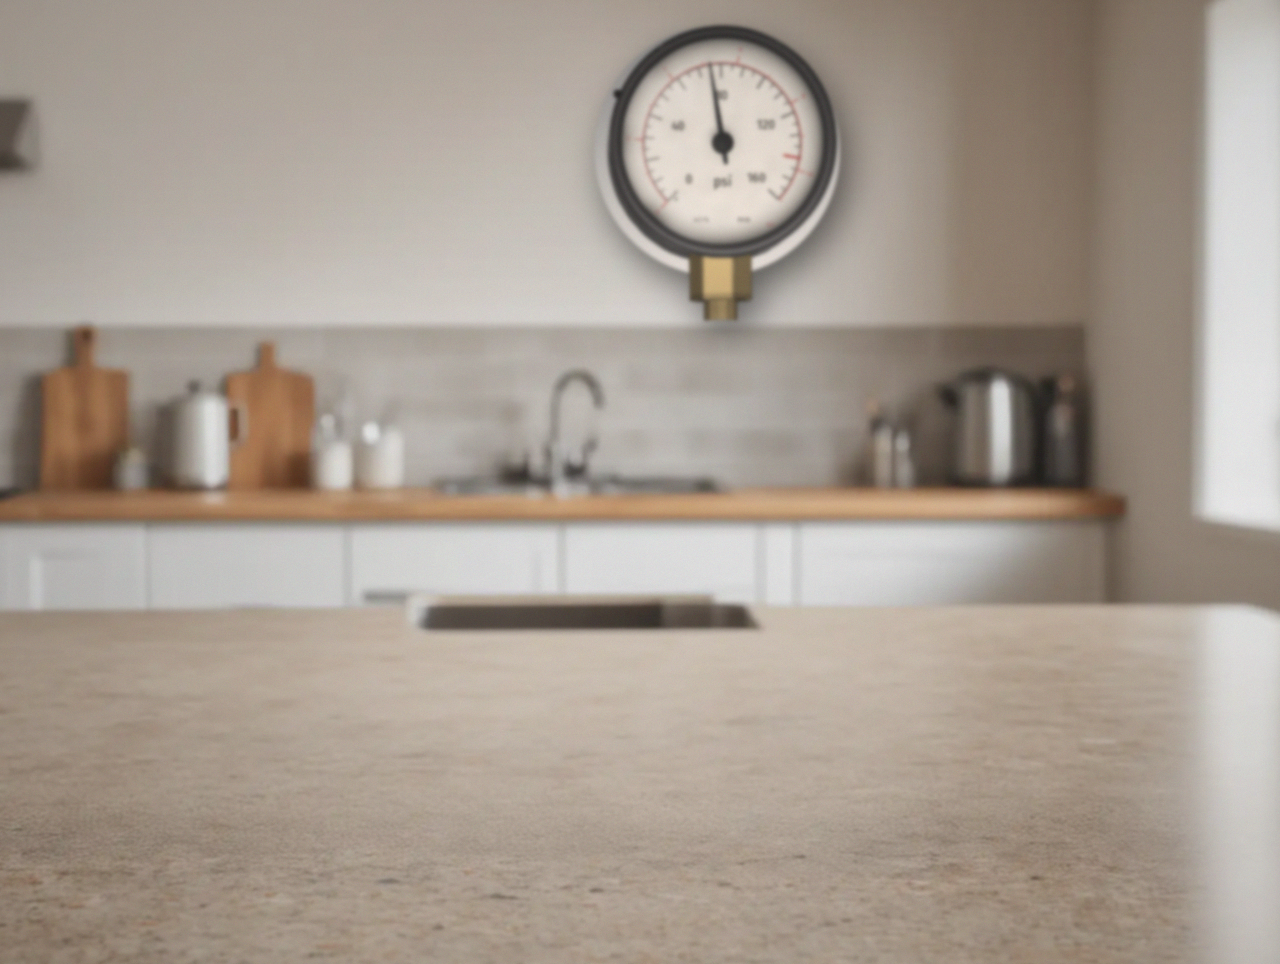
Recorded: value=75 unit=psi
